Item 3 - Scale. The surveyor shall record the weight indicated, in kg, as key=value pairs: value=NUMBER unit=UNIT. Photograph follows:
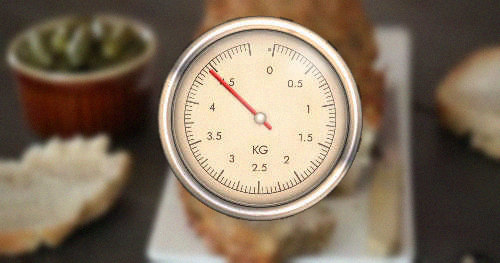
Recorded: value=4.45 unit=kg
